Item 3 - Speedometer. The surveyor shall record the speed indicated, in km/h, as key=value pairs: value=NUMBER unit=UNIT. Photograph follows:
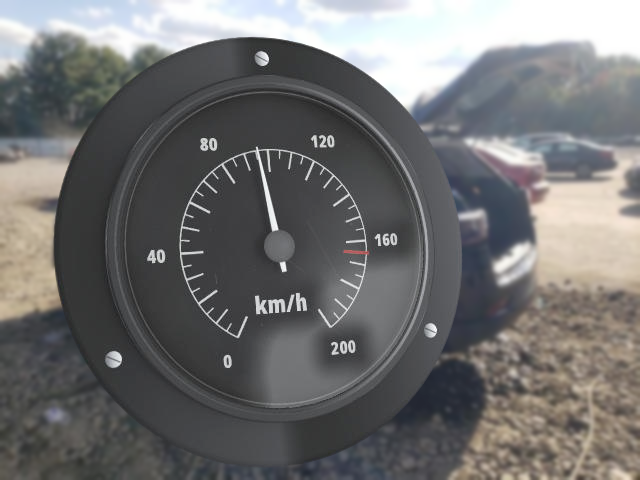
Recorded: value=95 unit=km/h
